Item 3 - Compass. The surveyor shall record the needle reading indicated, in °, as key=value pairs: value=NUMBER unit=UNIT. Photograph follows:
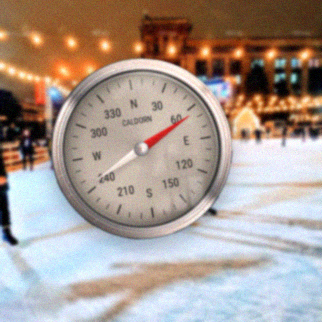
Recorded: value=65 unit=°
